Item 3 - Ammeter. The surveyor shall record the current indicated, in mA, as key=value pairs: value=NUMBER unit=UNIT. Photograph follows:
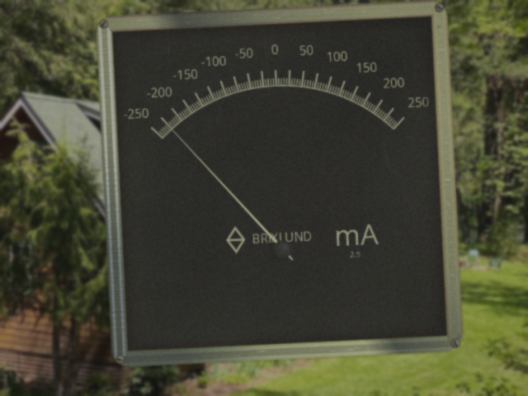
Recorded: value=-225 unit=mA
